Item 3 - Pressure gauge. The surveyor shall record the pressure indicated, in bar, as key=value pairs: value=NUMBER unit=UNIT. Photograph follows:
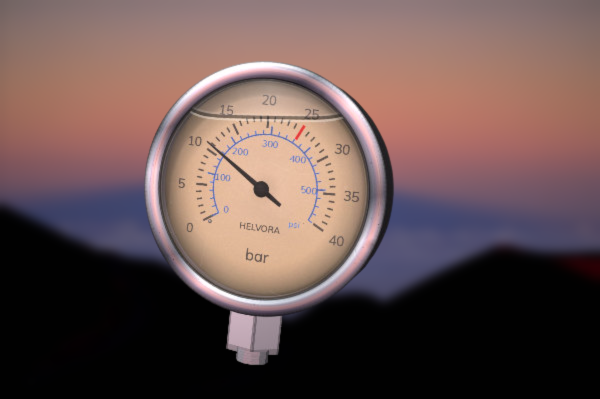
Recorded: value=11 unit=bar
